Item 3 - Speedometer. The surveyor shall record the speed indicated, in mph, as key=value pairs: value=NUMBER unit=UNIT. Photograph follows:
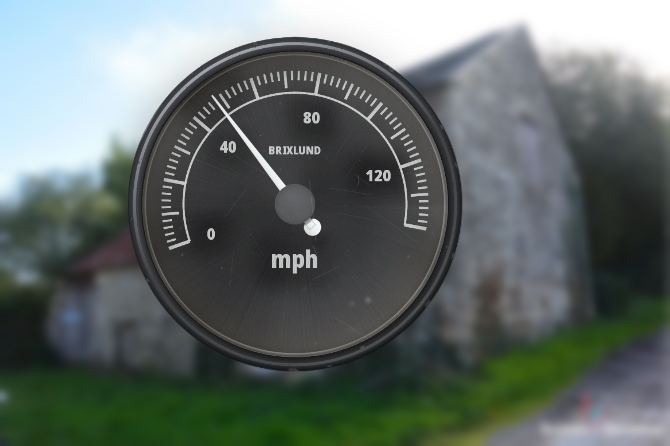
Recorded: value=48 unit=mph
